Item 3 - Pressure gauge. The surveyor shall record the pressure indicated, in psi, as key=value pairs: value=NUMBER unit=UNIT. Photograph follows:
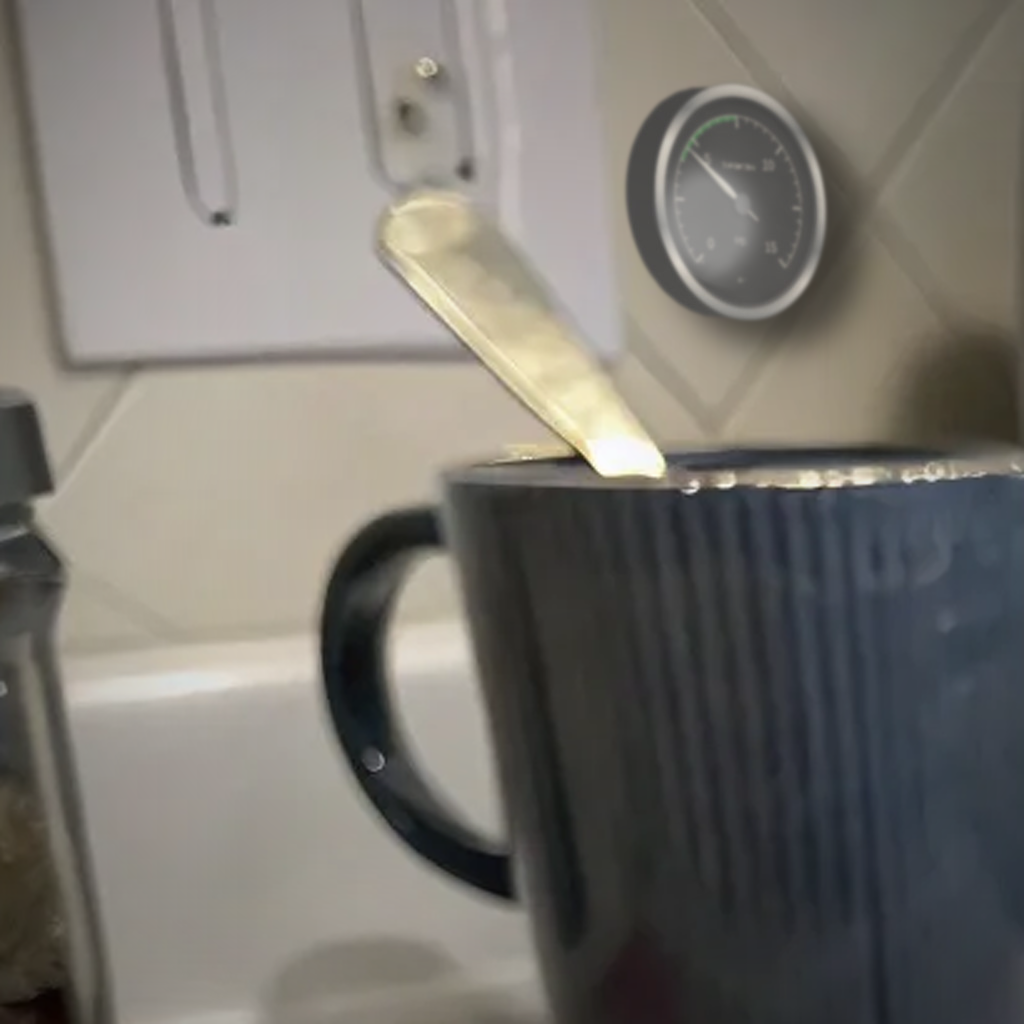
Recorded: value=4.5 unit=psi
